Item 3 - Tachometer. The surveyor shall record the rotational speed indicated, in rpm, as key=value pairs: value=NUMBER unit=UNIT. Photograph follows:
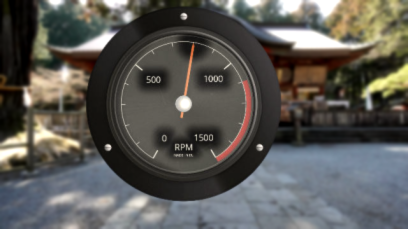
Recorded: value=800 unit=rpm
